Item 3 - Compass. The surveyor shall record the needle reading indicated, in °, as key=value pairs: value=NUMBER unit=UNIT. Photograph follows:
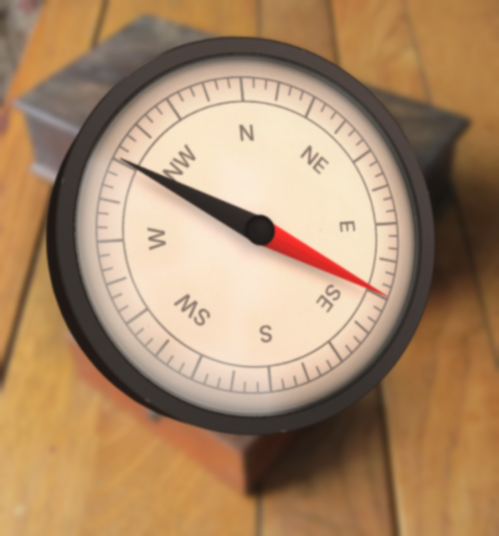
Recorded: value=120 unit=°
